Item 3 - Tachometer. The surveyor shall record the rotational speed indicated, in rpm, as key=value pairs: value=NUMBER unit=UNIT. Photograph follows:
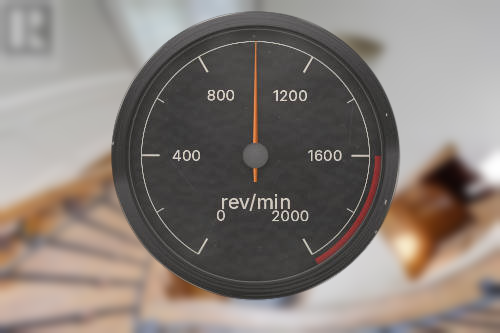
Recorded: value=1000 unit=rpm
